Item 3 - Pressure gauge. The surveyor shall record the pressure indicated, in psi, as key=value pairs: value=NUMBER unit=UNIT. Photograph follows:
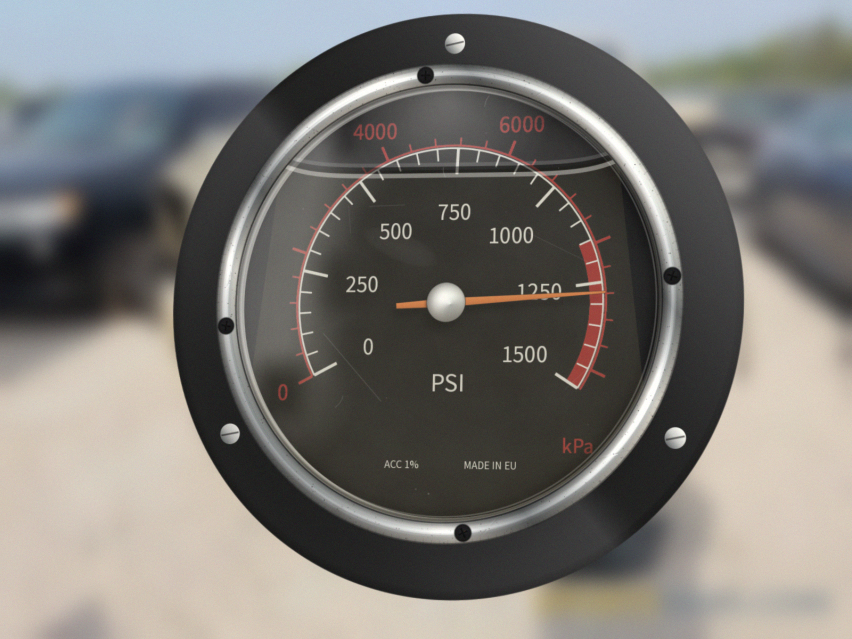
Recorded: value=1275 unit=psi
